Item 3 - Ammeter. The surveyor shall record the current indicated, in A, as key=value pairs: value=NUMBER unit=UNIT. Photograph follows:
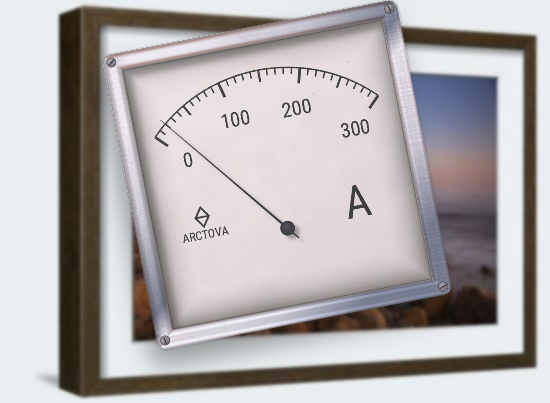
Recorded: value=20 unit=A
